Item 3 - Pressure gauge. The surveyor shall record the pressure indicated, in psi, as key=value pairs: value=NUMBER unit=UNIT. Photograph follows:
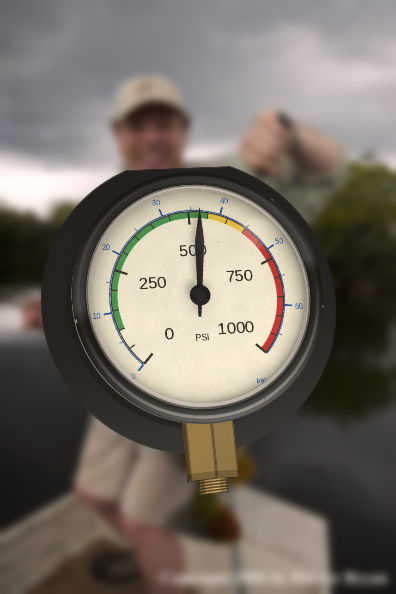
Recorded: value=525 unit=psi
